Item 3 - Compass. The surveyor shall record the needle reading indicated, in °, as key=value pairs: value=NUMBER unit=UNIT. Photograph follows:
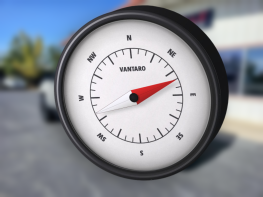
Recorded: value=70 unit=°
